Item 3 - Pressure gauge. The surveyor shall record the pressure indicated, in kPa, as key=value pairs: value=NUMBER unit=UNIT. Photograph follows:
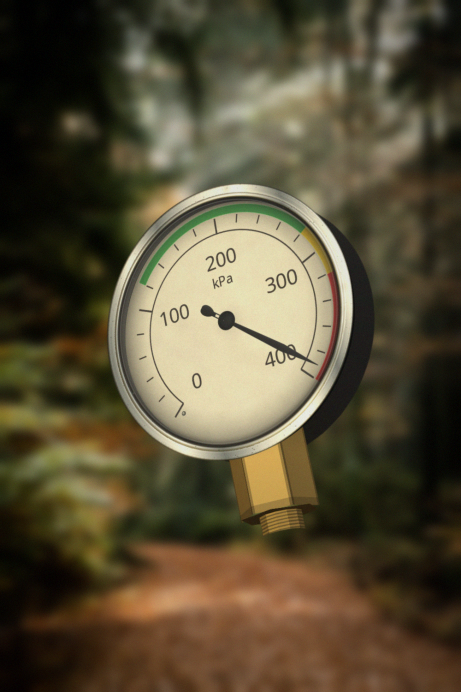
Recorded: value=390 unit=kPa
